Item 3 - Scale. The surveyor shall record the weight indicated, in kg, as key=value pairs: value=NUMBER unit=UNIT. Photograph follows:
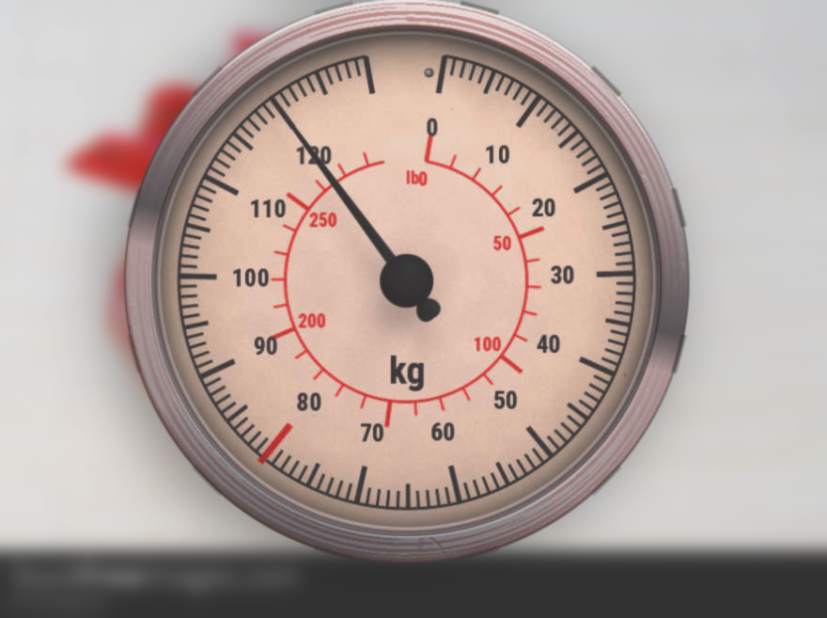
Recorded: value=120 unit=kg
